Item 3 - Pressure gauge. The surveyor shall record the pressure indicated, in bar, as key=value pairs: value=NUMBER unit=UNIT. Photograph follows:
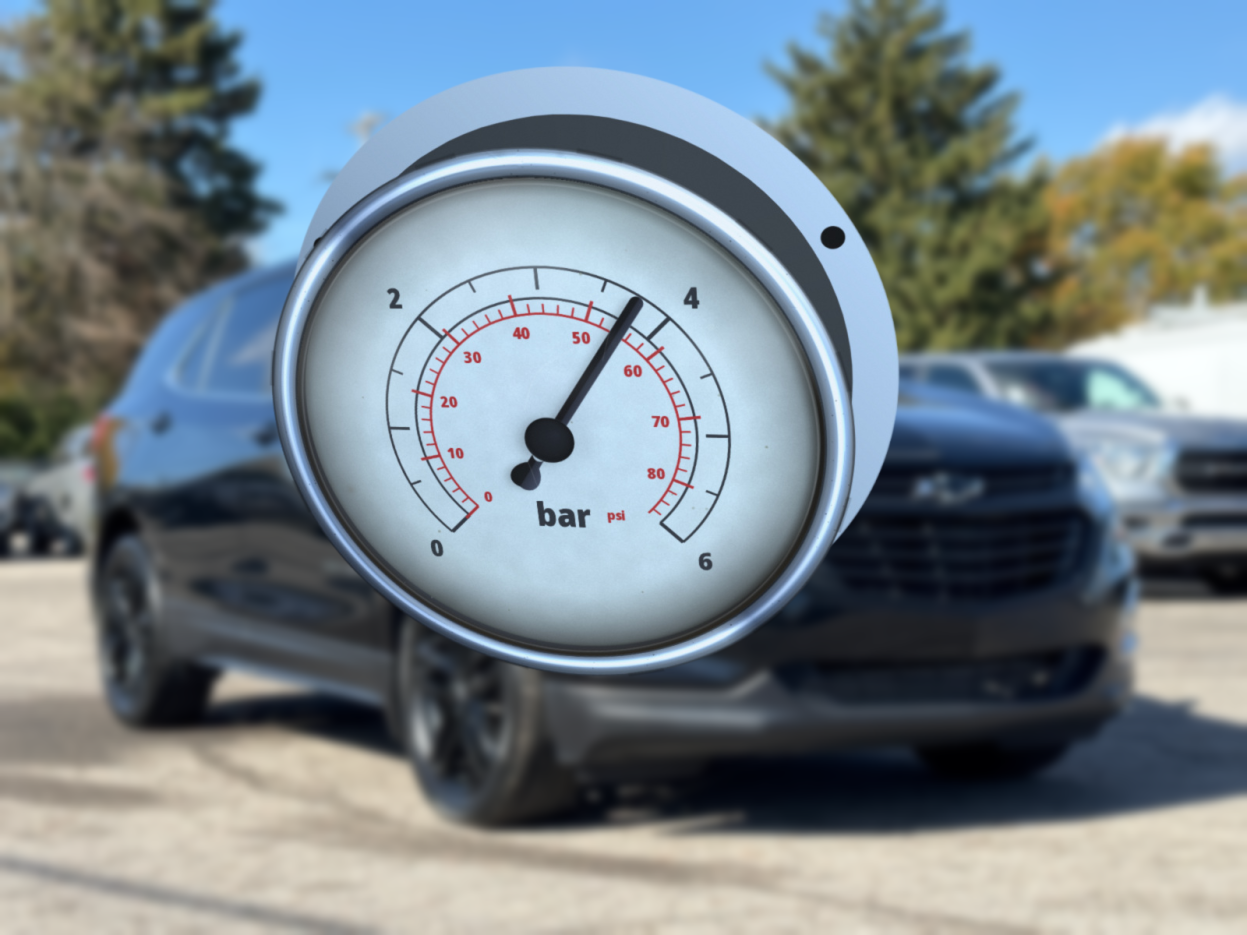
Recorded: value=3.75 unit=bar
